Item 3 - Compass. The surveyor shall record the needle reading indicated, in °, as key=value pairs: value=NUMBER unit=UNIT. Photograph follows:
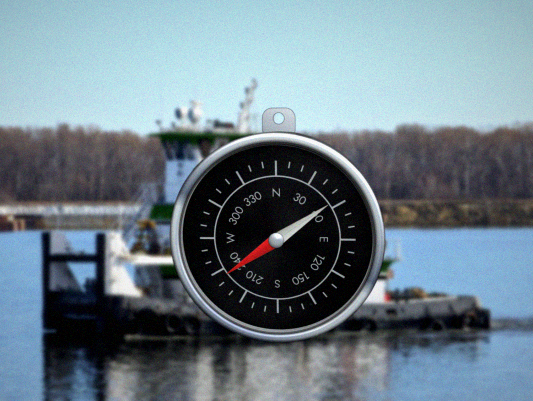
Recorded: value=235 unit=°
